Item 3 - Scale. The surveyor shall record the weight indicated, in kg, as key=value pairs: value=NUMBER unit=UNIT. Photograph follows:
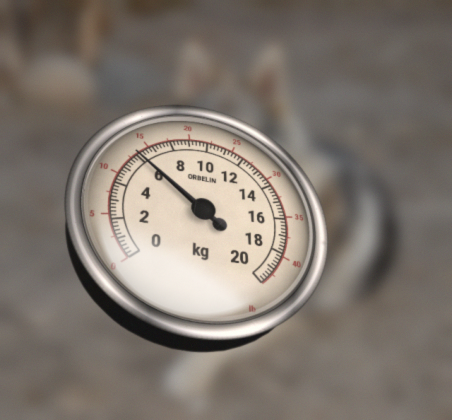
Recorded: value=6 unit=kg
